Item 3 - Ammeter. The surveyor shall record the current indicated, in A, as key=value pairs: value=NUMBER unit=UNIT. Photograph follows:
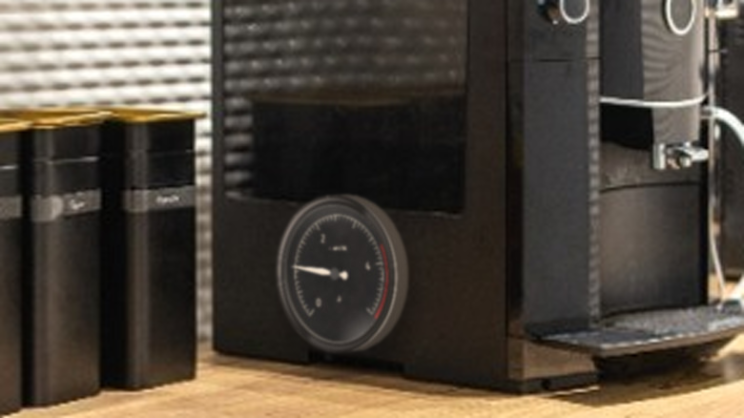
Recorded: value=1 unit=A
